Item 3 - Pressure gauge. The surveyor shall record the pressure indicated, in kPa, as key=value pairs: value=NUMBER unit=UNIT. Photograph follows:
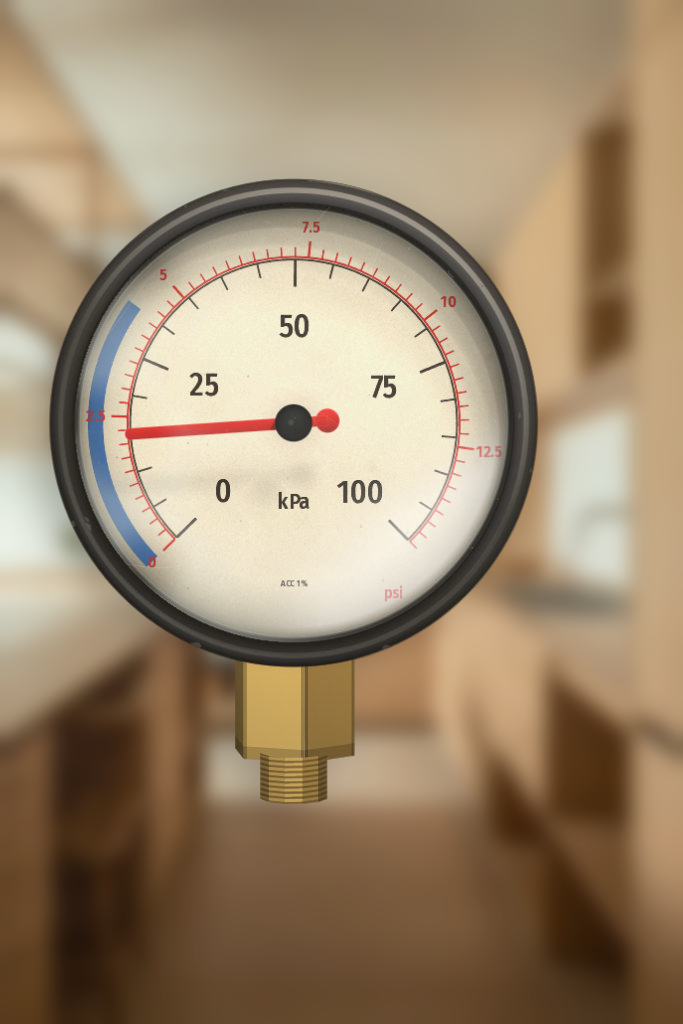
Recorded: value=15 unit=kPa
